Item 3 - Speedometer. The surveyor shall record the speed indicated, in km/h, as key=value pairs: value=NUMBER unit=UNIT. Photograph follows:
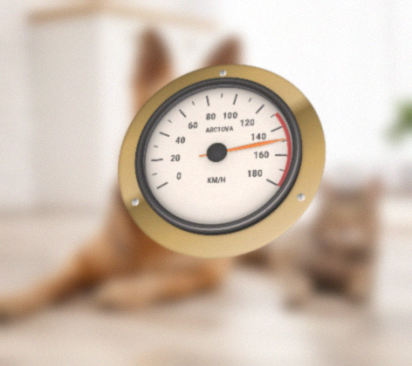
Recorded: value=150 unit=km/h
